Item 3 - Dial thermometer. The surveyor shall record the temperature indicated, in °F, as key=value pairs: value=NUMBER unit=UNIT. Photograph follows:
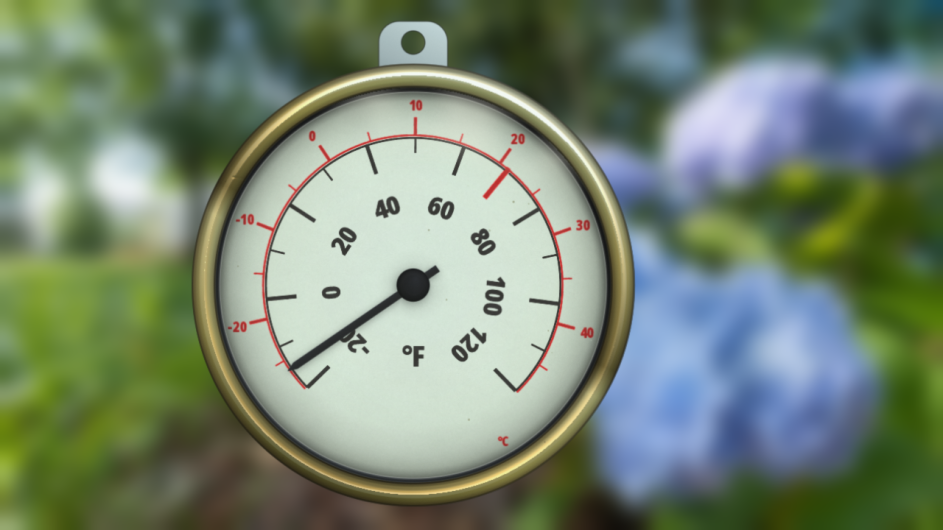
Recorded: value=-15 unit=°F
